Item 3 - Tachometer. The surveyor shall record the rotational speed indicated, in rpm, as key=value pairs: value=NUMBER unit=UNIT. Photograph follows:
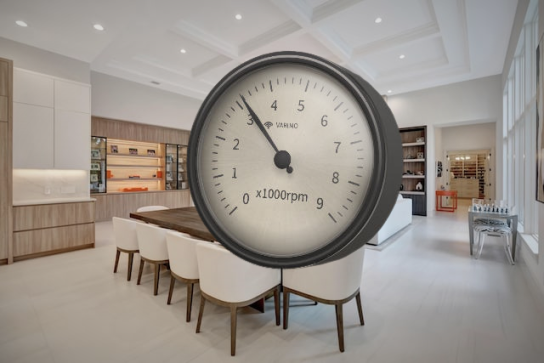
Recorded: value=3200 unit=rpm
